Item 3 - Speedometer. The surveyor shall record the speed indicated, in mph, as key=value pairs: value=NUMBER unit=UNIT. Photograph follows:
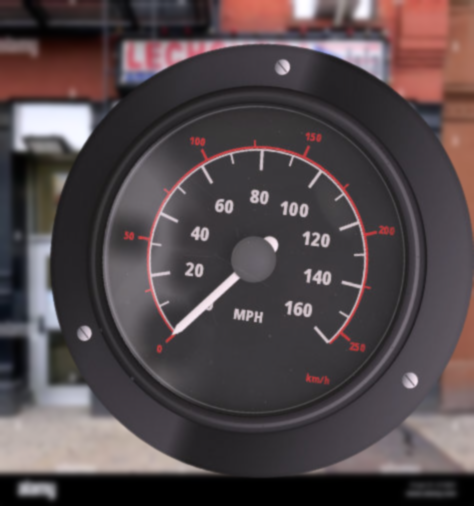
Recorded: value=0 unit=mph
